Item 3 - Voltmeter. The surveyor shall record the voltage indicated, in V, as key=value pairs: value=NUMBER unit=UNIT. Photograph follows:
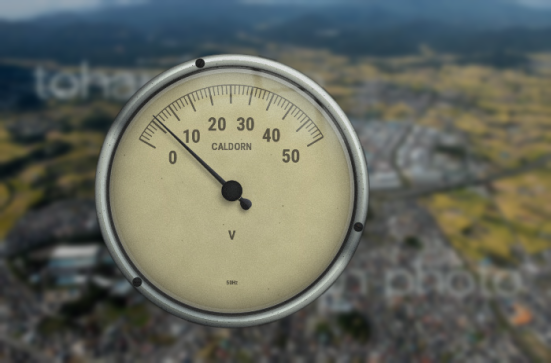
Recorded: value=6 unit=V
